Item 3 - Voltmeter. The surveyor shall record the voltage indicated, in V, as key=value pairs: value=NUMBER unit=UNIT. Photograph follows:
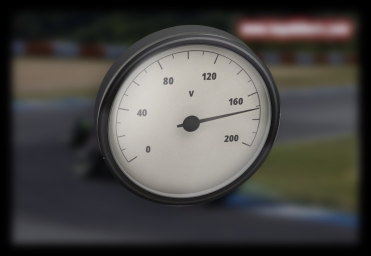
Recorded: value=170 unit=V
